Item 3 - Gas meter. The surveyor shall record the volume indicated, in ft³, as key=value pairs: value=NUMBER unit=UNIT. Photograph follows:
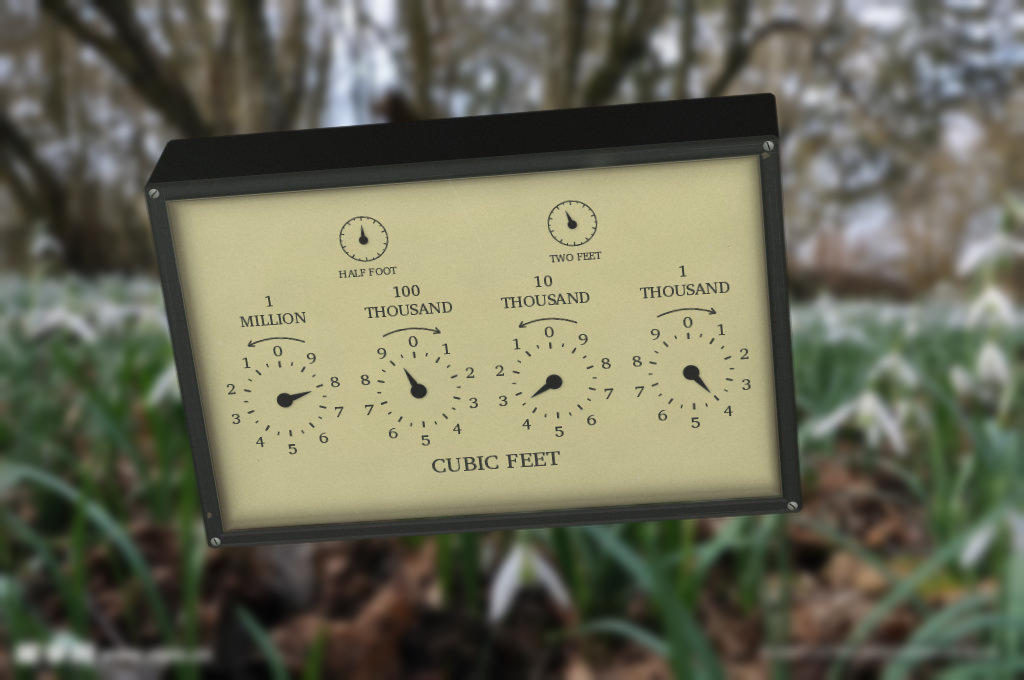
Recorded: value=793400 unit=ft³
